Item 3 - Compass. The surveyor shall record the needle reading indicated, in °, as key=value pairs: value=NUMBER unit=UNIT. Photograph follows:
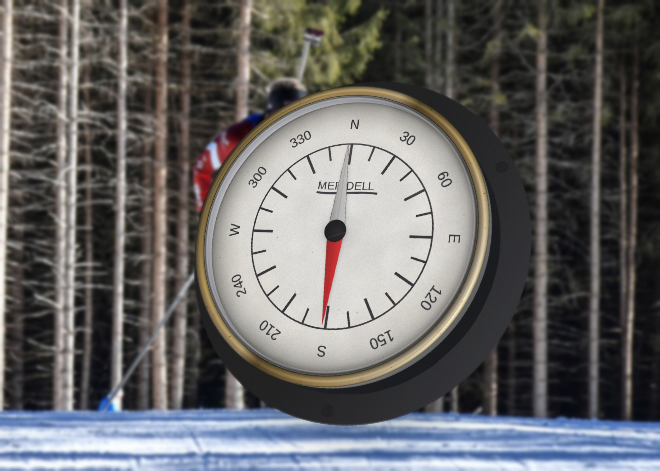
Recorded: value=180 unit=°
